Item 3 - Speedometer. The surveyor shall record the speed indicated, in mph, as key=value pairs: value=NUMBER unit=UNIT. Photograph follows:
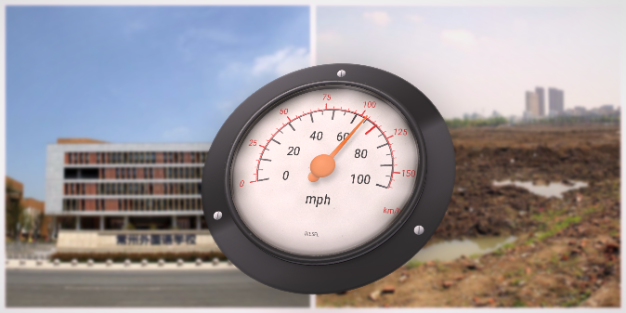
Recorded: value=65 unit=mph
